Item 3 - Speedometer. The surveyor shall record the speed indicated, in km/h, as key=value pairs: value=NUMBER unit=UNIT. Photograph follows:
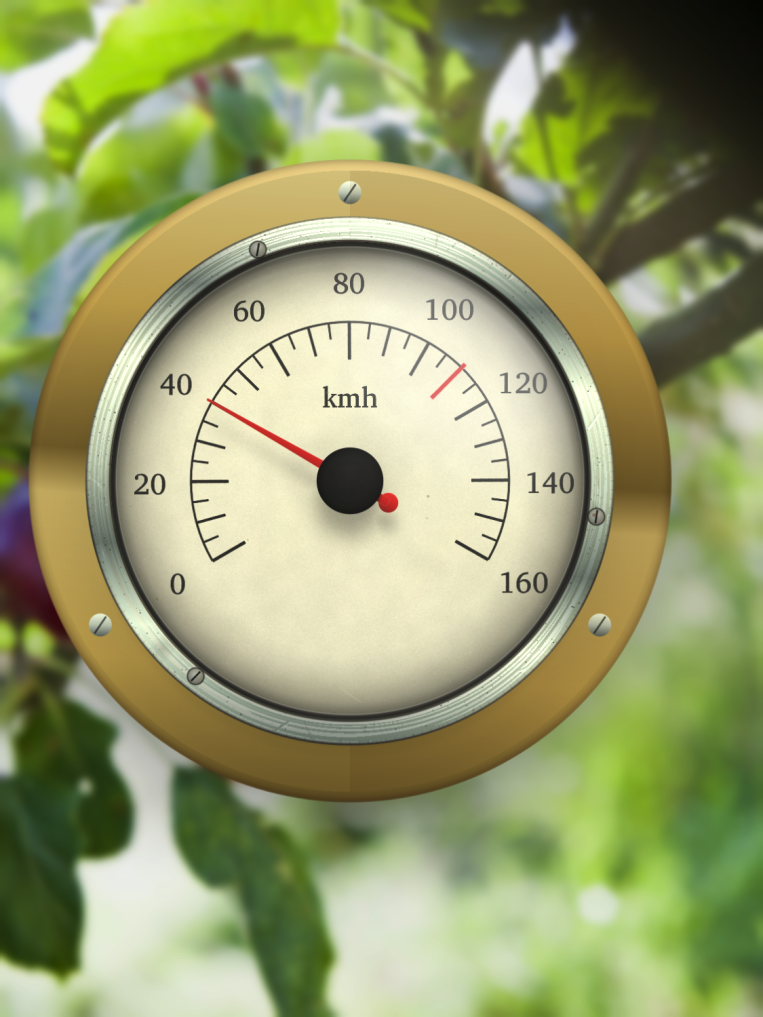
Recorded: value=40 unit=km/h
